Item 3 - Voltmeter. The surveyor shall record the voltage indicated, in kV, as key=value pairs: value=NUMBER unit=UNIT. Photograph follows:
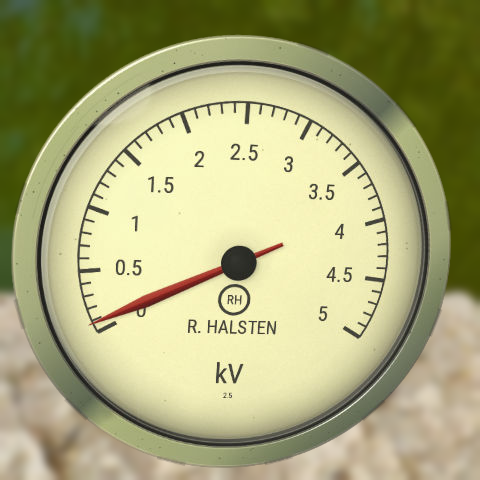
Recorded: value=0.1 unit=kV
